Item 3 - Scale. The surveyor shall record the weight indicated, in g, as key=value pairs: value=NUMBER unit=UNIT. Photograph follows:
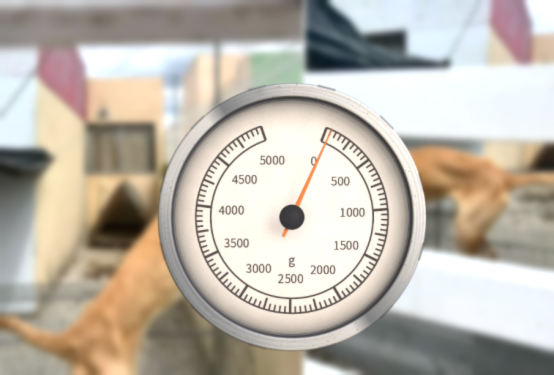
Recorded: value=50 unit=g
